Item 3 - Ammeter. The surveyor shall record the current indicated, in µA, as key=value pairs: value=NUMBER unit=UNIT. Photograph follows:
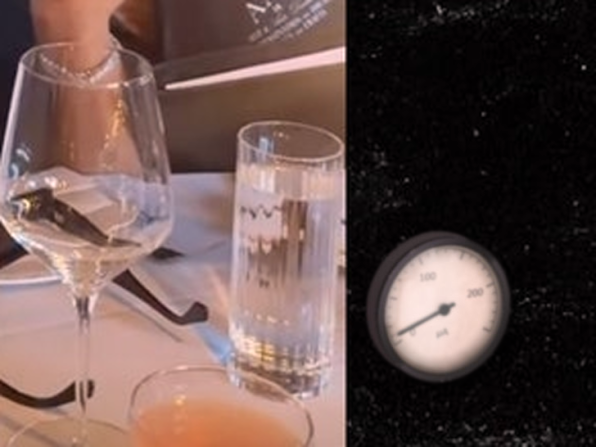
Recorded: value=10 unit=µA
